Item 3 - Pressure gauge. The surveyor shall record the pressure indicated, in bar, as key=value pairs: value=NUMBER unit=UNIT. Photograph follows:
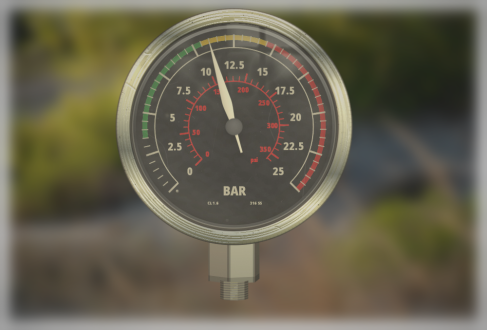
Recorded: value=11 unit=bar
